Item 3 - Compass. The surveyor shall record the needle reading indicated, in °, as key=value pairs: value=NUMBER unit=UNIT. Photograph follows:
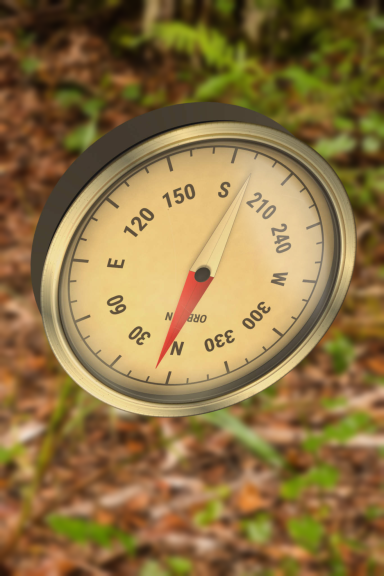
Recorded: value=10 unit=°
